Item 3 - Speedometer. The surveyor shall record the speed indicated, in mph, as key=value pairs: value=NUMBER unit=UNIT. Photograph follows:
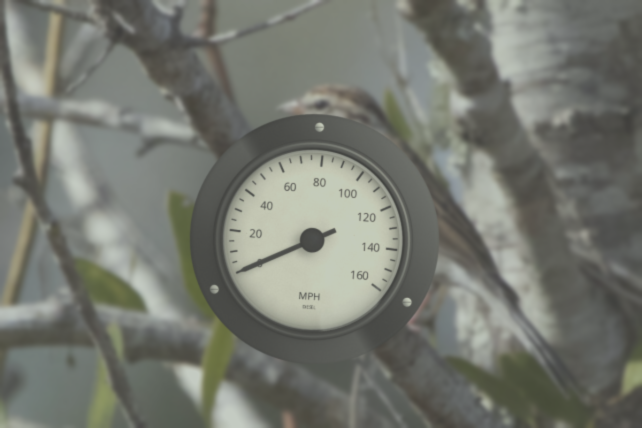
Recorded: value=0 unit=mph
